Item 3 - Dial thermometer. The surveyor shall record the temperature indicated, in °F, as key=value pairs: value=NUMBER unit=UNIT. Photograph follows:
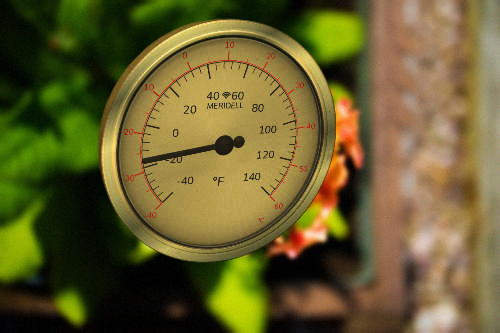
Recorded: value=-16 unit=°F
